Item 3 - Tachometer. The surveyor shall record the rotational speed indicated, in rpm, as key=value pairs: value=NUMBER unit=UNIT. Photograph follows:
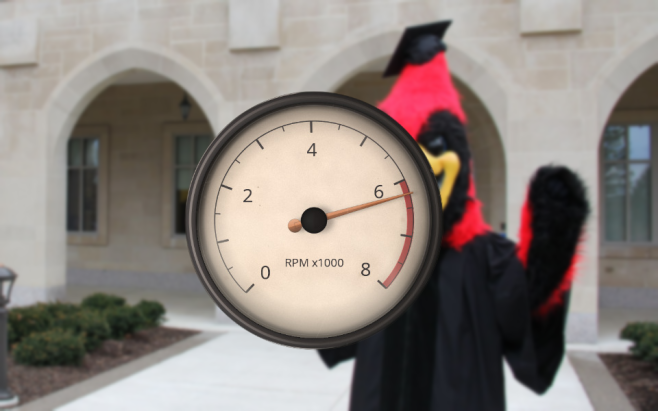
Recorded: value=6250 unit=rpm
